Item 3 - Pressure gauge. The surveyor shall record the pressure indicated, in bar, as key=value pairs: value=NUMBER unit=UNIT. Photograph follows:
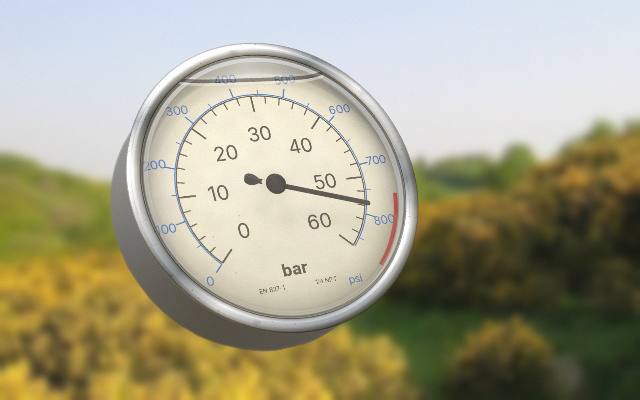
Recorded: value=54 unit=bar
